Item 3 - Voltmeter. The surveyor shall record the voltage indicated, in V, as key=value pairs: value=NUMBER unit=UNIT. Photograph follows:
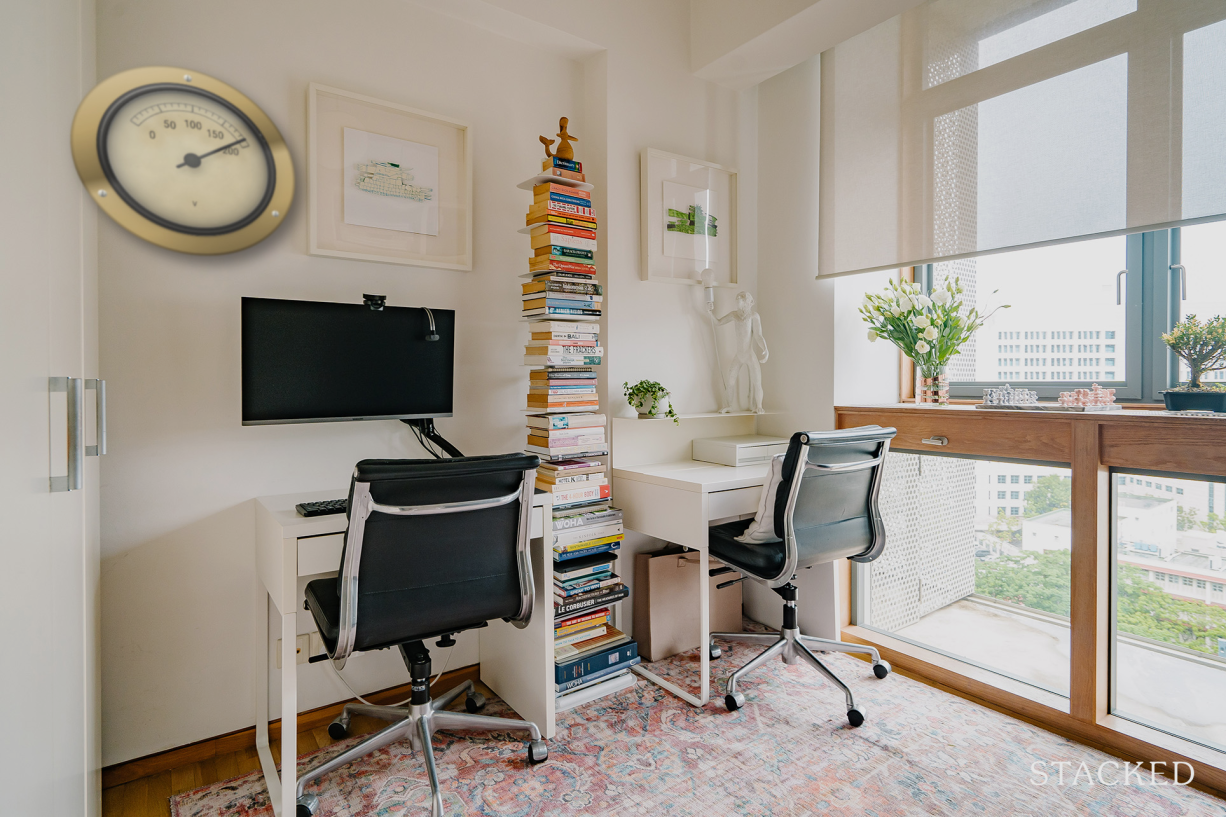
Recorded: value=190 unit=V
